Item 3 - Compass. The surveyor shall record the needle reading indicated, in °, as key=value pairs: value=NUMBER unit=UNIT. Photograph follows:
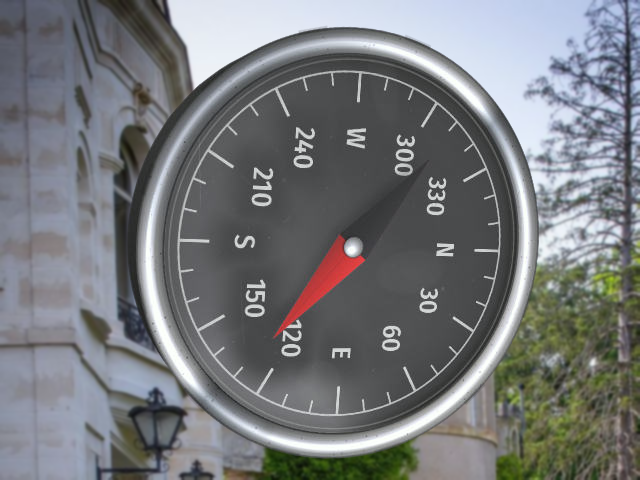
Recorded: value=130 unit=°
